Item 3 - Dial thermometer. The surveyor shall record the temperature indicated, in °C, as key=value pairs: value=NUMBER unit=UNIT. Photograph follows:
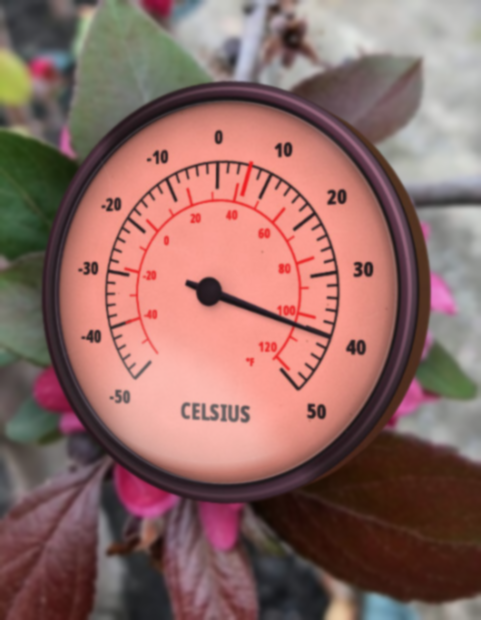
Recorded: value=40 unit=°C
